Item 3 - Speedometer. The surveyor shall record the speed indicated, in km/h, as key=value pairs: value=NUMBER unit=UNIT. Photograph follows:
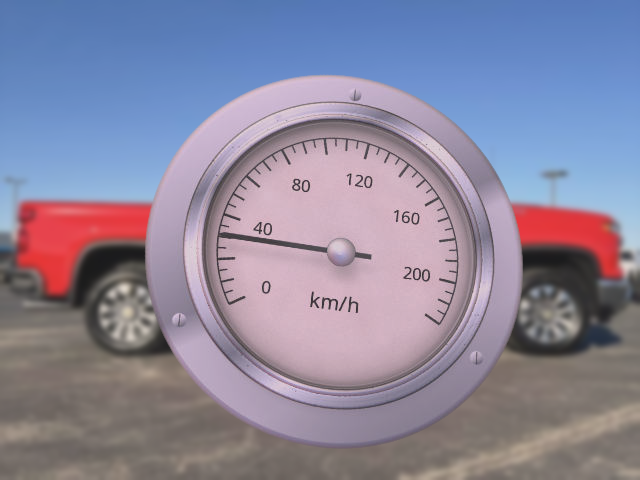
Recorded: value=30 unit=km/h
